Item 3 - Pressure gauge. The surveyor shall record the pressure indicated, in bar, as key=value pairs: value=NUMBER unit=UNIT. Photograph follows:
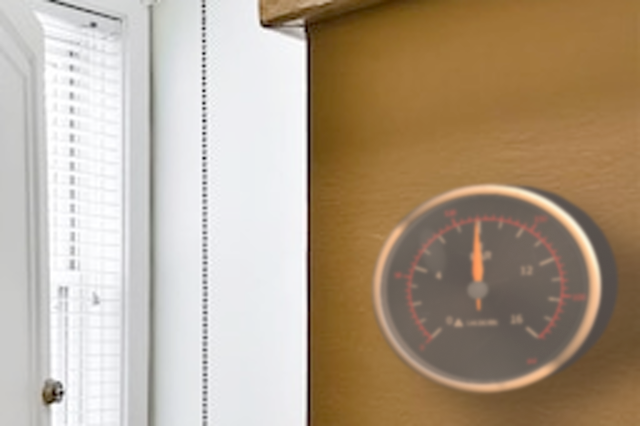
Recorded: value=8 unit=bar
